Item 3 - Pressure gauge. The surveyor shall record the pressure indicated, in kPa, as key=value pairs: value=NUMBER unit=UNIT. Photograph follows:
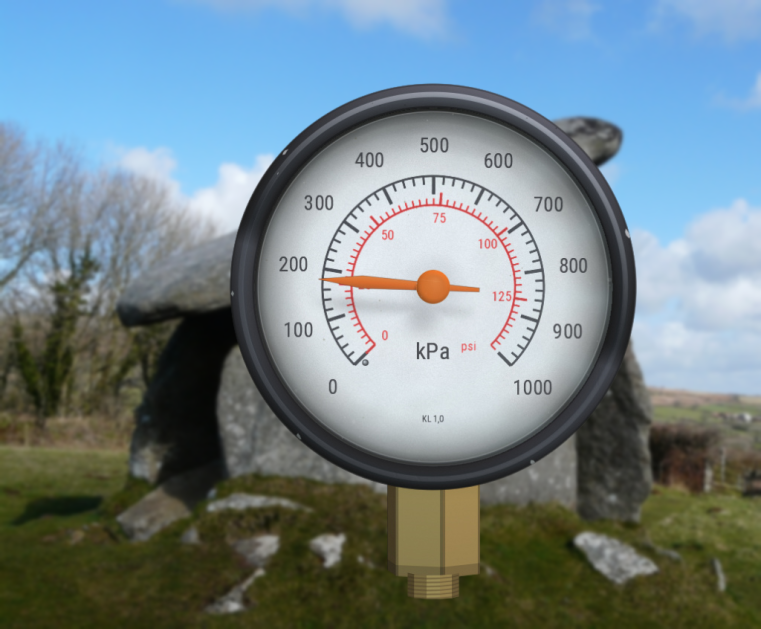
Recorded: value=180 unit=kPa
